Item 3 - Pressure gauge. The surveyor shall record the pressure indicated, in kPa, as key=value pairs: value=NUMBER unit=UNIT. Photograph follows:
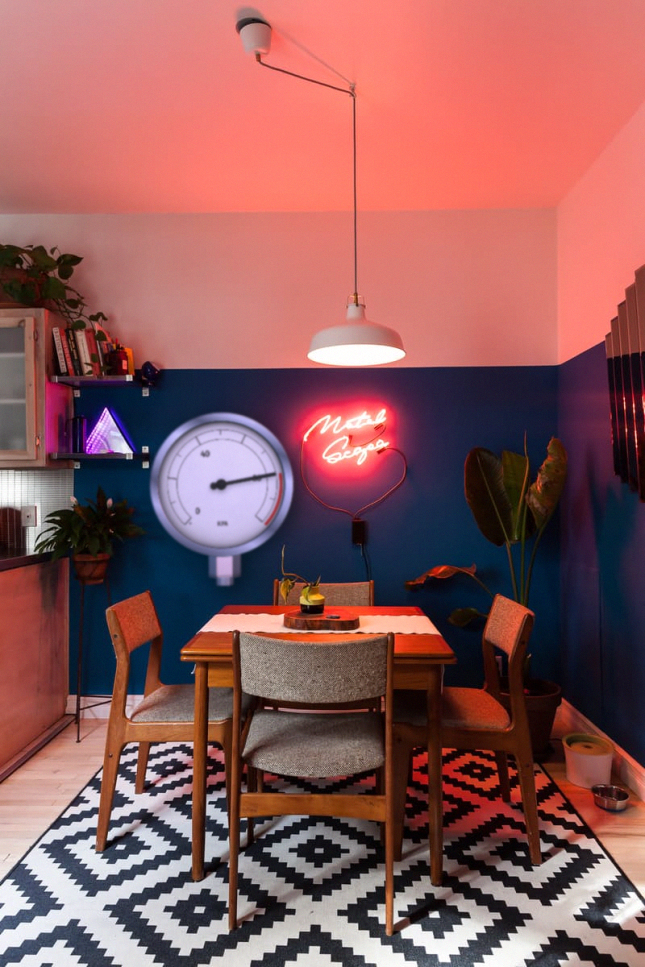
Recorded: value=80 unit=kPa
